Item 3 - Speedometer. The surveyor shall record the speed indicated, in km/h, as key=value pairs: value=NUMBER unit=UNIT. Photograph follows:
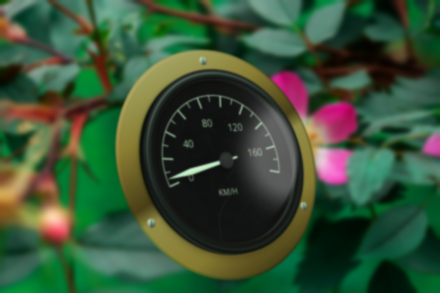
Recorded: value=5 unit=km/h
